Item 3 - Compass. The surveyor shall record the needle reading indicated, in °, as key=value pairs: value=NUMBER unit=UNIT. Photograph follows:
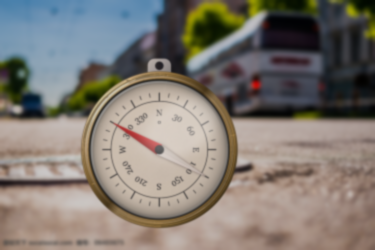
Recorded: value=300 unit=°
